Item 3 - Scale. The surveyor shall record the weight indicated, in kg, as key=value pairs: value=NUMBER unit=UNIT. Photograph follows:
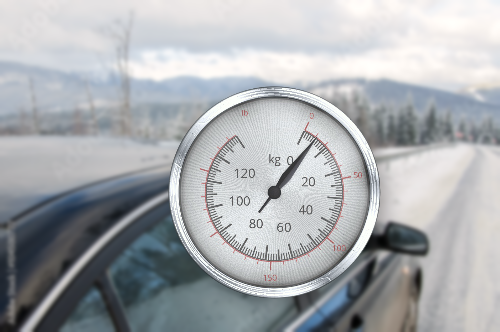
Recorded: value=5 unit=kg
